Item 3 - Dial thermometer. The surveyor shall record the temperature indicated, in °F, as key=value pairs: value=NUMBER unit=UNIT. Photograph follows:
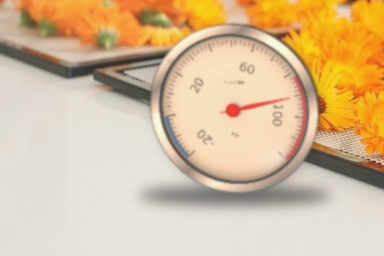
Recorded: value=90 unit=°F
